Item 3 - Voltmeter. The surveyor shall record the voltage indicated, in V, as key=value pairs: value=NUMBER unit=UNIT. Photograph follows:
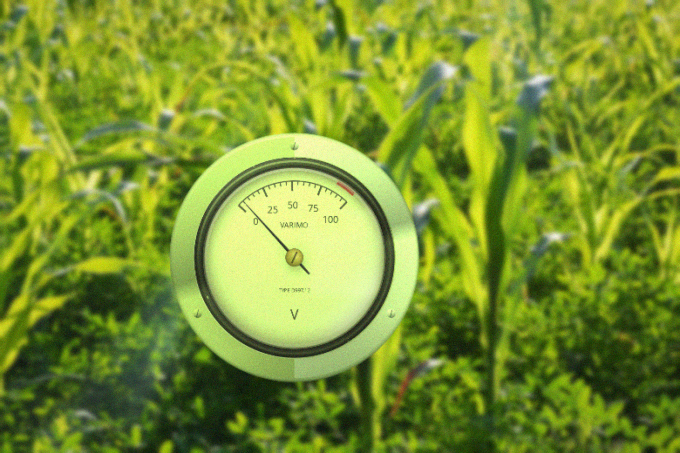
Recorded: value=5 unit=V
